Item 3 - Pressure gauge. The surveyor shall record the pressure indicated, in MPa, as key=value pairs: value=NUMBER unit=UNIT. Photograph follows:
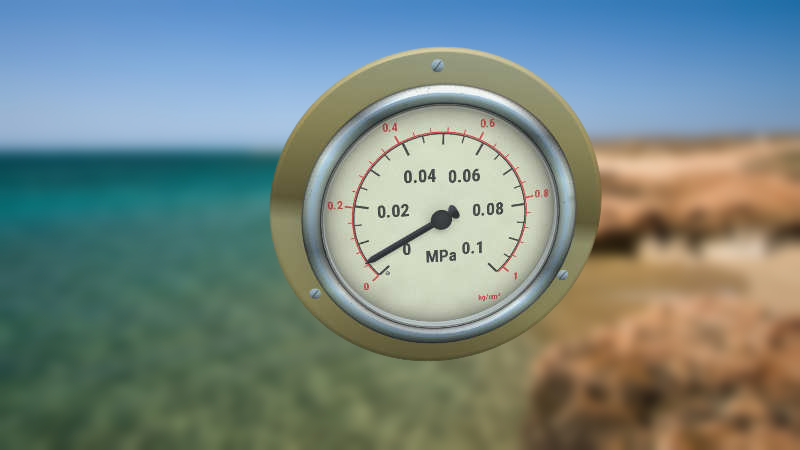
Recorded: value=0.005 unit=MPa
